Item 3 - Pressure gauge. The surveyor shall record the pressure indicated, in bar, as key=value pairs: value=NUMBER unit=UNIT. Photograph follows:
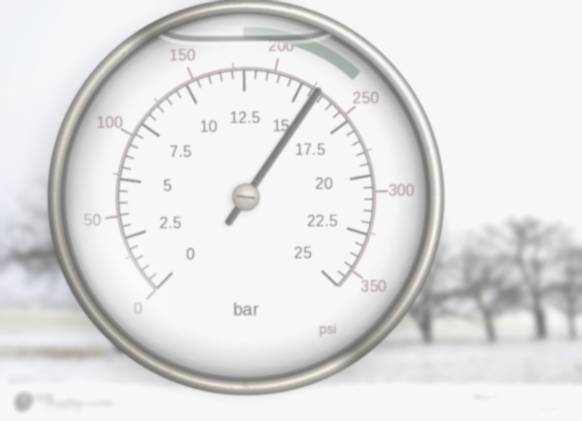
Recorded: value=15.75 unit=bar
